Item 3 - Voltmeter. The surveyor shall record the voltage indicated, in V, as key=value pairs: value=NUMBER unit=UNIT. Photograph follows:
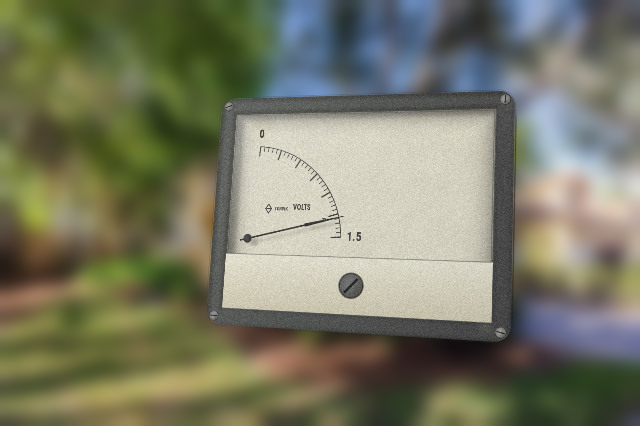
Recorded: value=1.3 unit=V
